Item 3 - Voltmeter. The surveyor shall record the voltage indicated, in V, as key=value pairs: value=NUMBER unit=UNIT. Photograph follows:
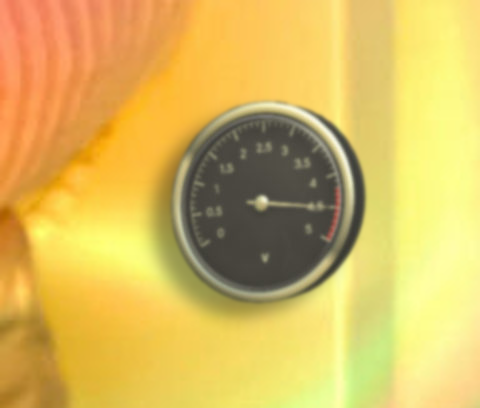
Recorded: value=4.5 unit=V
